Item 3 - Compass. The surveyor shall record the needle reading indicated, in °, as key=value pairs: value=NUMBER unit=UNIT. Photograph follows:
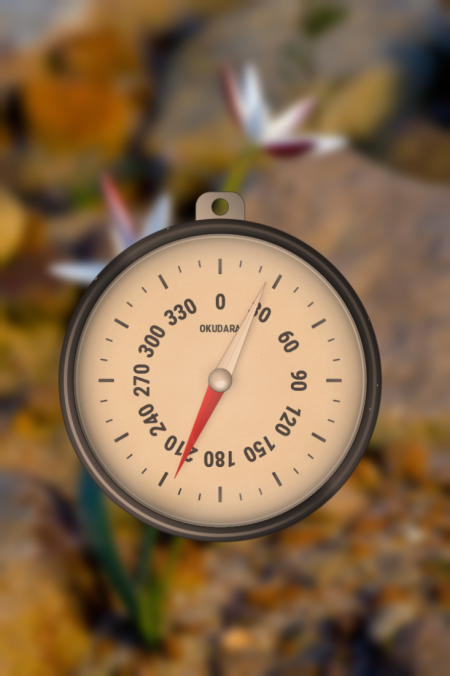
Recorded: value=205 unit=°
